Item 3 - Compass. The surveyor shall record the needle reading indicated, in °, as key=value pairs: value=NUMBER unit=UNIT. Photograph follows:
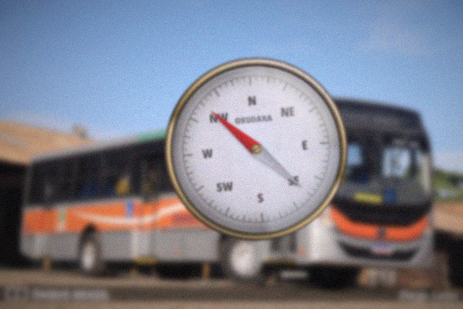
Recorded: value=315 unit=°
